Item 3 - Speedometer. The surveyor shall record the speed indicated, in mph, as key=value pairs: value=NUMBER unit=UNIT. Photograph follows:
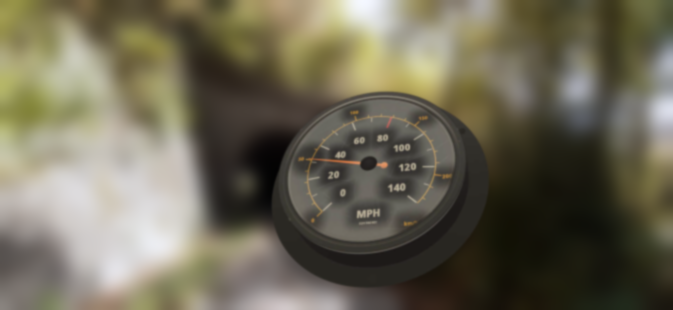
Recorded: value=30 unit=mph
